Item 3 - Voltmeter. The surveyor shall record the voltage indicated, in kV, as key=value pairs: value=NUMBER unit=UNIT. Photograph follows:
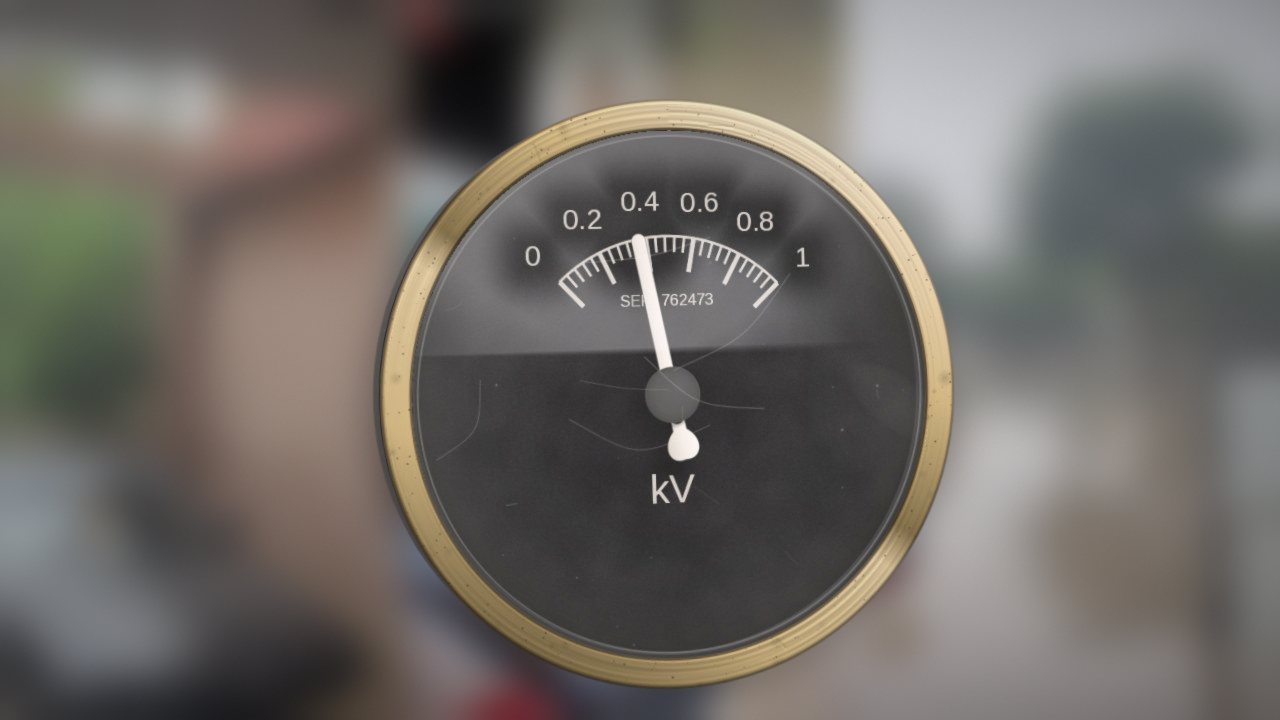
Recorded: value=0.36 unit=kV
